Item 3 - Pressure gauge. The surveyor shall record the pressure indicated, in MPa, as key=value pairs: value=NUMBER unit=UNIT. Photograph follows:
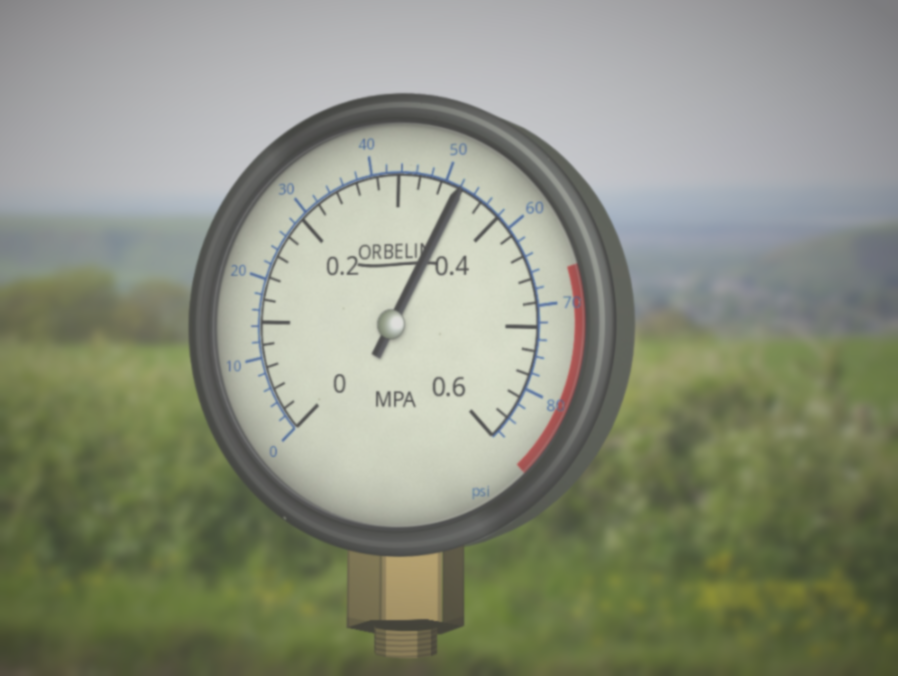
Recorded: value=0.36 unit=MPa
